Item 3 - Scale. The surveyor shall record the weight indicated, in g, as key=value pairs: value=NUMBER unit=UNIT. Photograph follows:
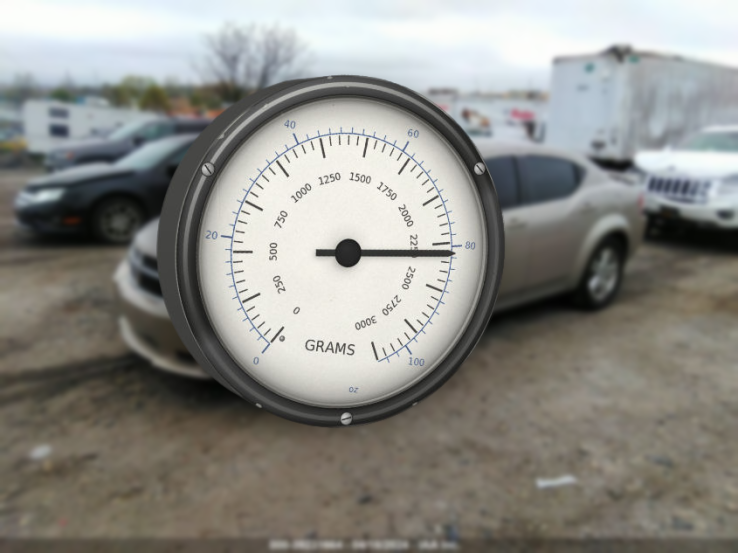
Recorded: value=2300 unit=g
